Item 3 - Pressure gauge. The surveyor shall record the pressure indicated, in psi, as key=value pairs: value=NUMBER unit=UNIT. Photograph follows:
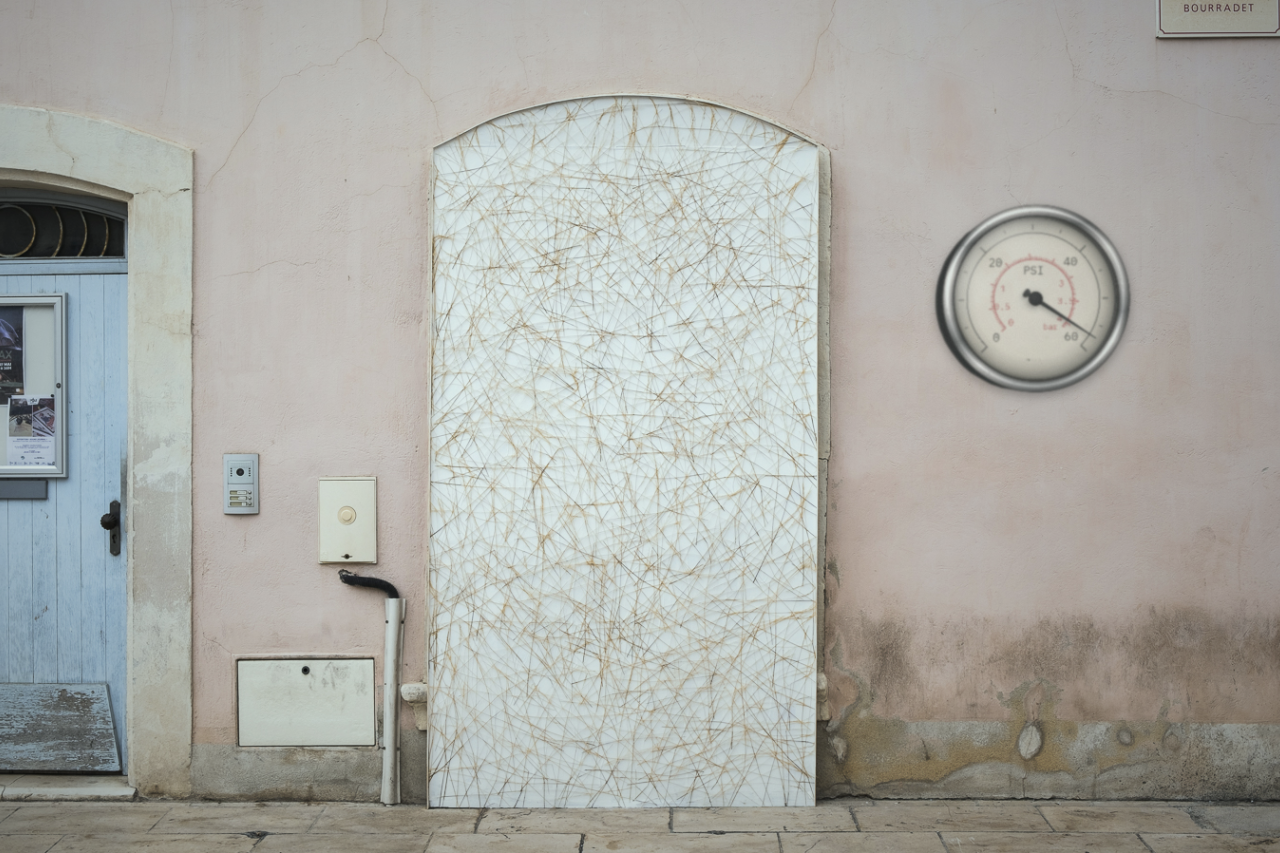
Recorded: value=57.5 unit=psi
